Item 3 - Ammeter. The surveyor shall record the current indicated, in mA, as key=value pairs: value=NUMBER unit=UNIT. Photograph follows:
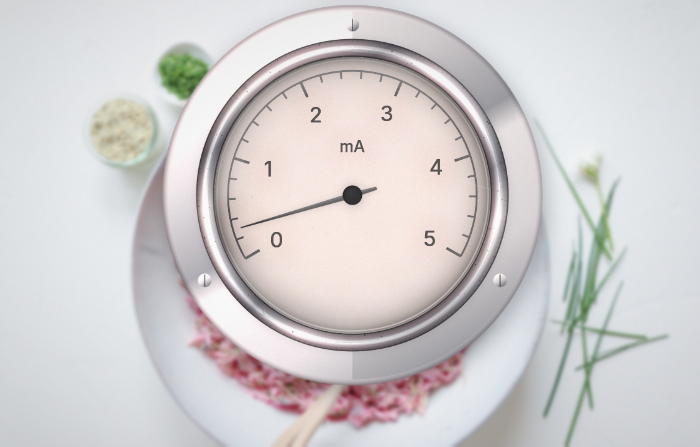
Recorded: value=0.3 unit=mA
